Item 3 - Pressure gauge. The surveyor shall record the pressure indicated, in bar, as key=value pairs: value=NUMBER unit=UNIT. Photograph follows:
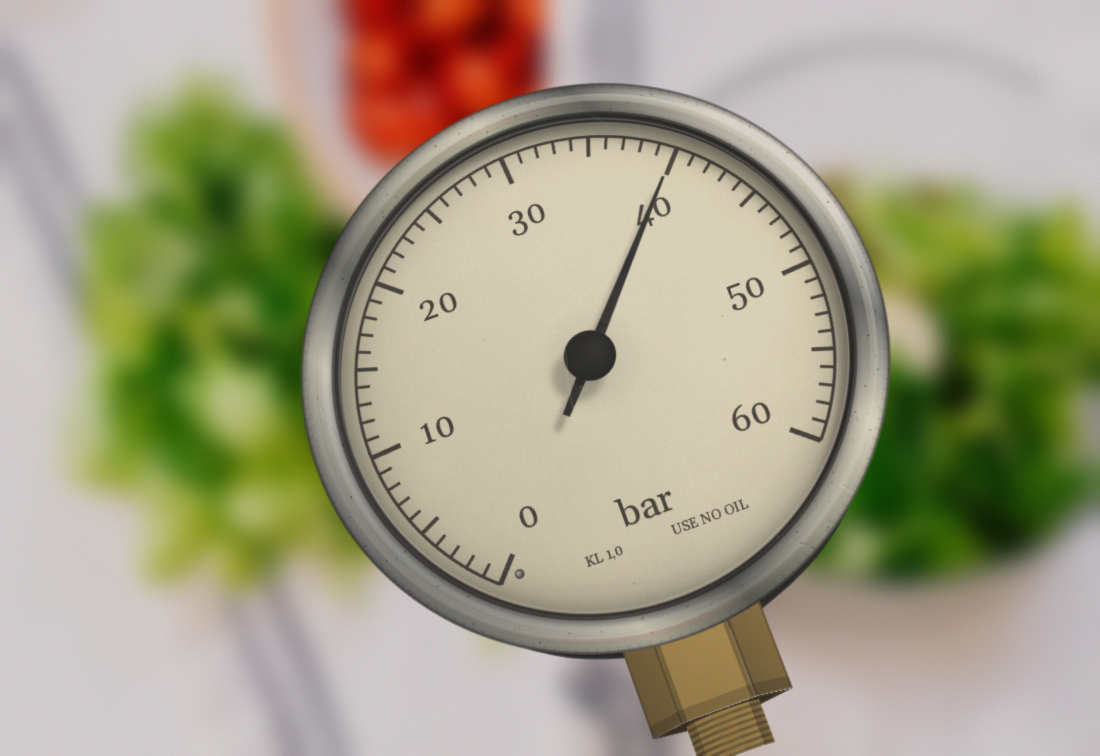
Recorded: value=40 unit=bar
